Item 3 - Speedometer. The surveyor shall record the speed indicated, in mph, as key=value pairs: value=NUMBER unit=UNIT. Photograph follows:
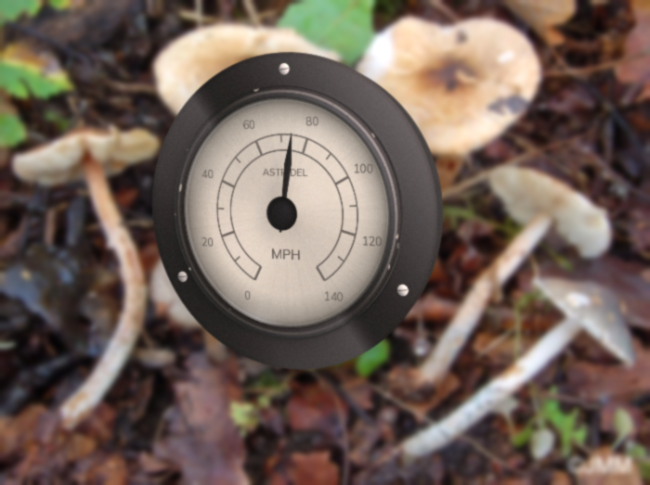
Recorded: value=75 unit=mph
